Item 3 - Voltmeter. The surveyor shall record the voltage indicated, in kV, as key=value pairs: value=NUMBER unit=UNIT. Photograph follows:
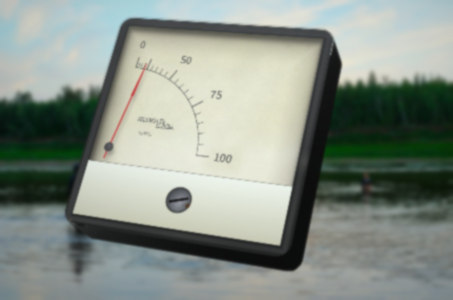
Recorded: value=25 unit=kV
